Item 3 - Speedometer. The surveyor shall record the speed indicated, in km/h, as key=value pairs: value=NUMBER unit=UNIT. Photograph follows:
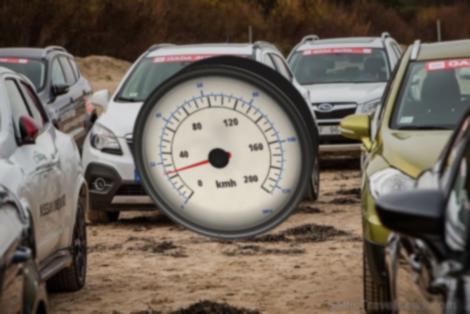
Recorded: value=25 unit=km/h
